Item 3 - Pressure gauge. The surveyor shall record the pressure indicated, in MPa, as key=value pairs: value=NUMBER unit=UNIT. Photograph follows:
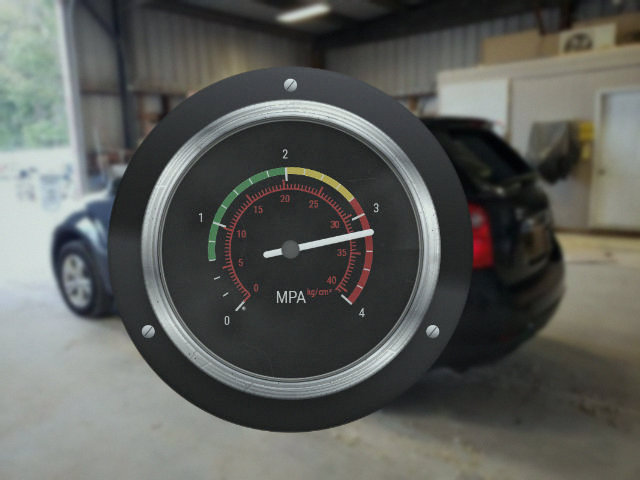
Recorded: value=3.2 unit=MPa
